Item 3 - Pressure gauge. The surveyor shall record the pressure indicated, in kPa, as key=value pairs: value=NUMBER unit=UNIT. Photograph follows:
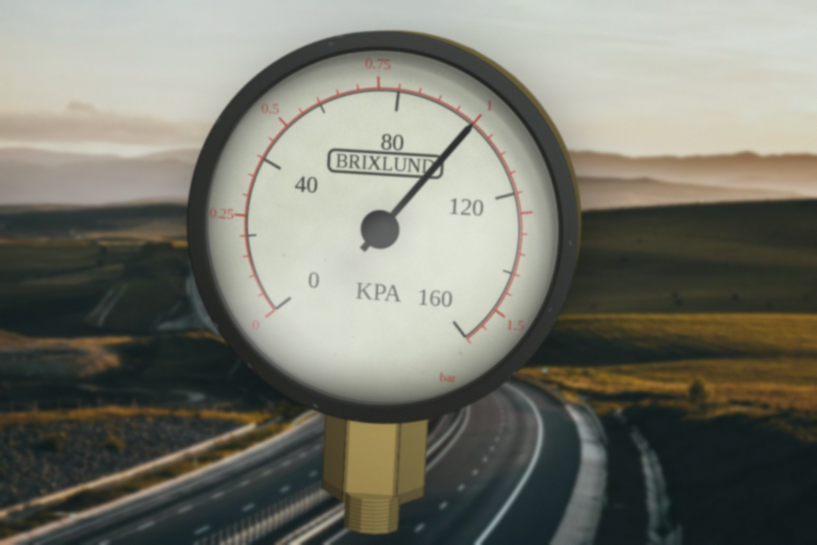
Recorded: value=100 unit=kPa
